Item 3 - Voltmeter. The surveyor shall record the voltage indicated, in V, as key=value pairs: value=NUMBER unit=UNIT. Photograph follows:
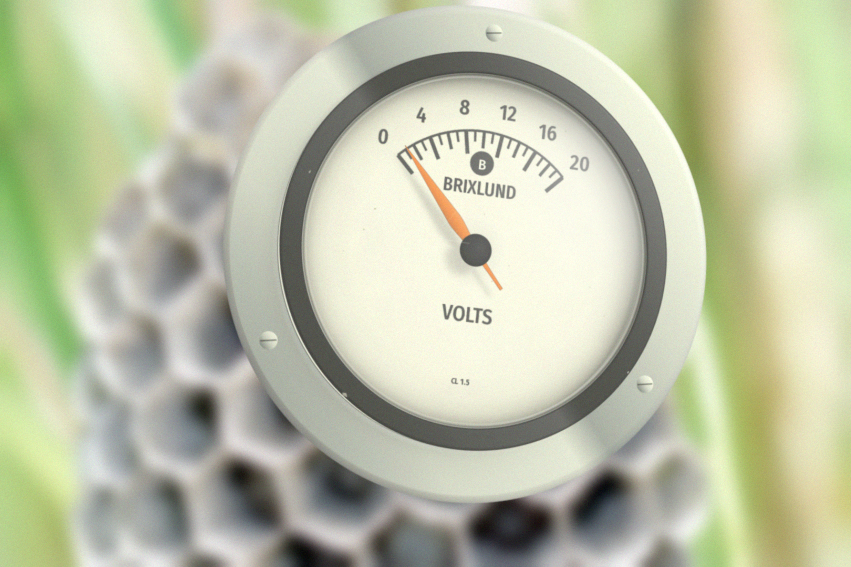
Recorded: value=1 unit=V
